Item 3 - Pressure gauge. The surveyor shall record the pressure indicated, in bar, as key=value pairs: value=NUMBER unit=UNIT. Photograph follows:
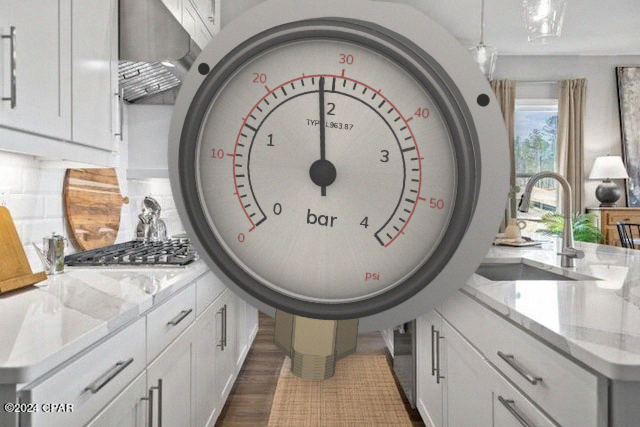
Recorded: value=1.9 unit=bar
